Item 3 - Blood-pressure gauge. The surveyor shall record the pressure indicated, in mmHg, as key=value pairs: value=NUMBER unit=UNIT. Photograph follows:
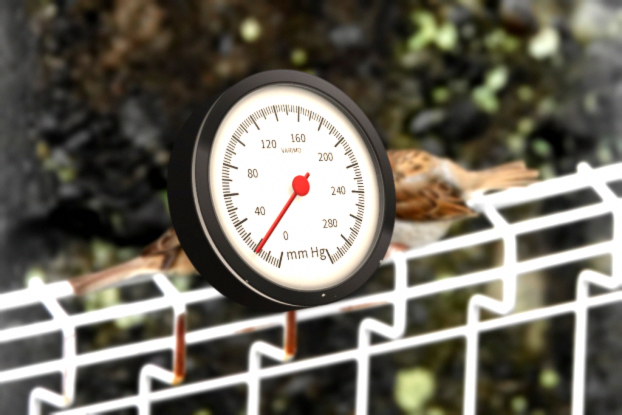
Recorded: value=20 unit=mmHg
